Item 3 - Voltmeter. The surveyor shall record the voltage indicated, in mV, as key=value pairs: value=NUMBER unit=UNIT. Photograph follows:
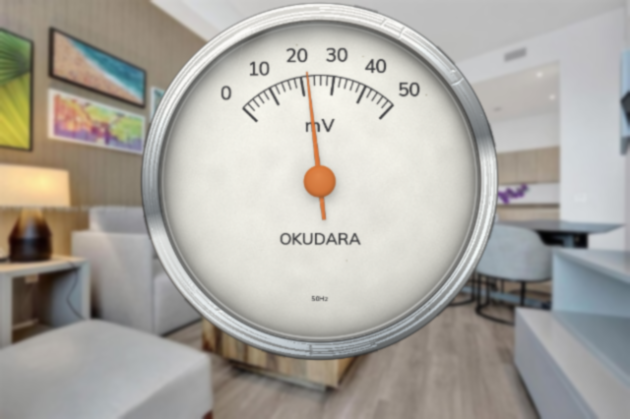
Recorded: value=22 unit=mV
